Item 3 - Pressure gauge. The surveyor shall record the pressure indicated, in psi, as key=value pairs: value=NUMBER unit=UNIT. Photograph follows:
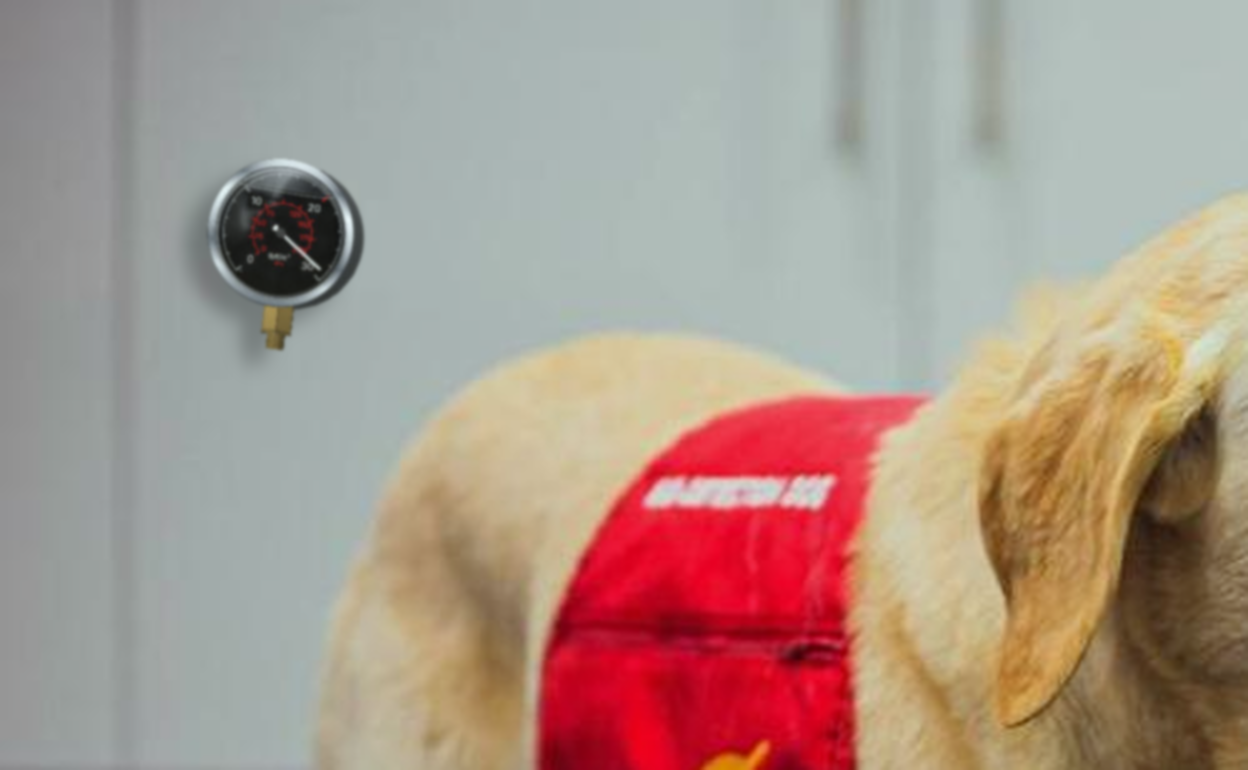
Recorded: value=29 unit=psi
